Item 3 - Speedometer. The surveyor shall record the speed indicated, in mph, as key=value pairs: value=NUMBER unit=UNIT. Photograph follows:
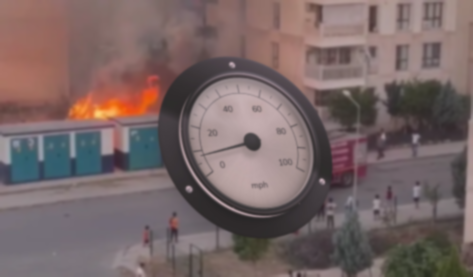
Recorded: value=7.5 unit=mph
